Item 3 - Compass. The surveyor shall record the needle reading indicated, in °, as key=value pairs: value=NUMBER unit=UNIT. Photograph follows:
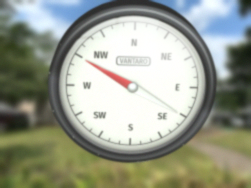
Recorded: value=300 unit=°
